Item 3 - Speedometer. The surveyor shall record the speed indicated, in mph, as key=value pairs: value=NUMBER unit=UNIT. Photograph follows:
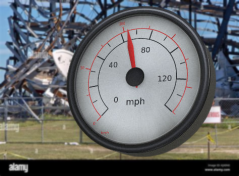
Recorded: value=65 unit=mph
